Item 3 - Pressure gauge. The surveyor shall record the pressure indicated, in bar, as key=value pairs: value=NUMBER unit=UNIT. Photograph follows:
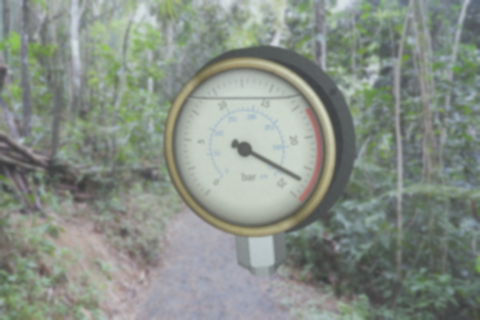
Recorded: value=23.5 unit=bar
